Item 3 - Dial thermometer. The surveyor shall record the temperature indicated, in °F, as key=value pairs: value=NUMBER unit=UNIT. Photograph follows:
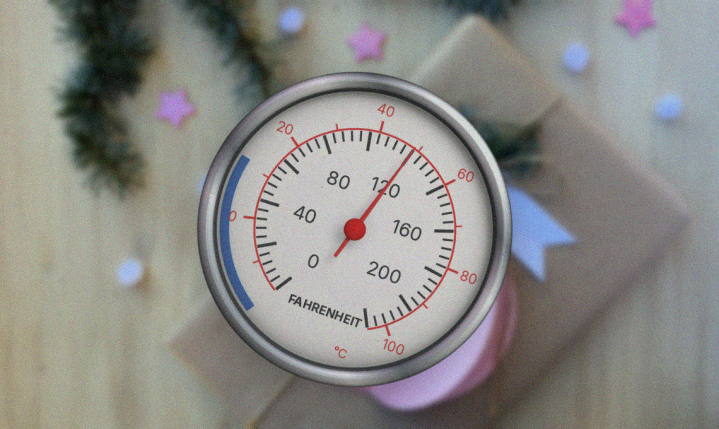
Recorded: value=120 unit=°F
